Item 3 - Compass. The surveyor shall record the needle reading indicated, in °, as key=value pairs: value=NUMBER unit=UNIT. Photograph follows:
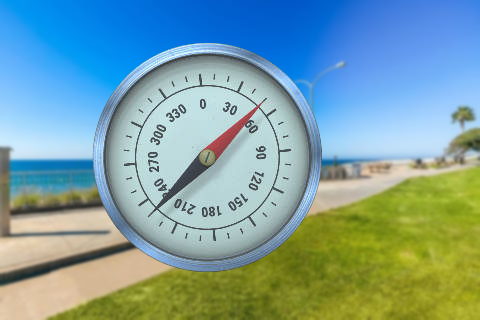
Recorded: value=50 unit=°
